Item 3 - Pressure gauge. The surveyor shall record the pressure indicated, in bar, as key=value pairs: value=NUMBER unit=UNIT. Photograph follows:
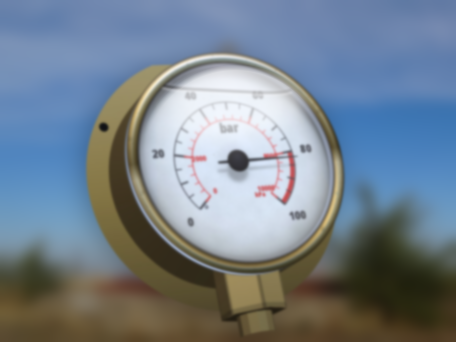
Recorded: value=82.5 unit=bar
